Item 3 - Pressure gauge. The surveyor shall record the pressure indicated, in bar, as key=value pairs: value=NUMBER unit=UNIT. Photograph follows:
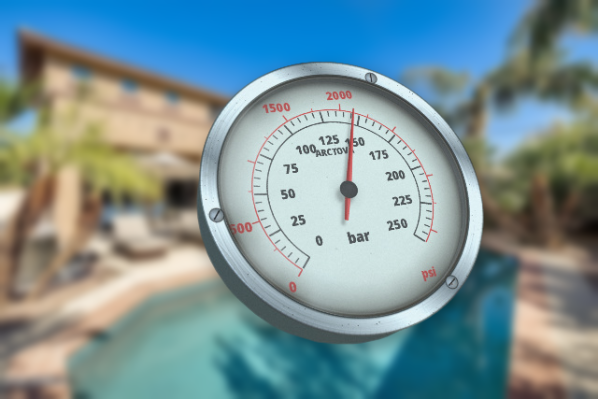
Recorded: value=145 unit=bar
